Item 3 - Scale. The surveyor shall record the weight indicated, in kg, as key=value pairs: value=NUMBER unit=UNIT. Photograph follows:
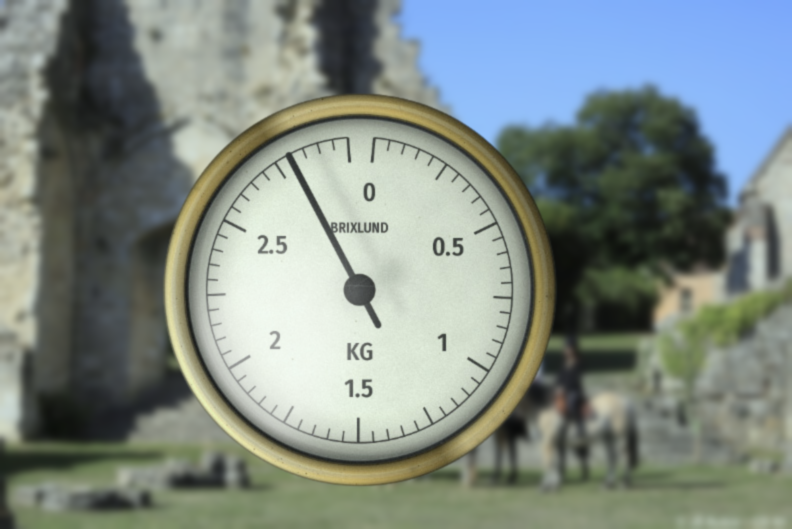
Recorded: value=2.8 unit=kg
